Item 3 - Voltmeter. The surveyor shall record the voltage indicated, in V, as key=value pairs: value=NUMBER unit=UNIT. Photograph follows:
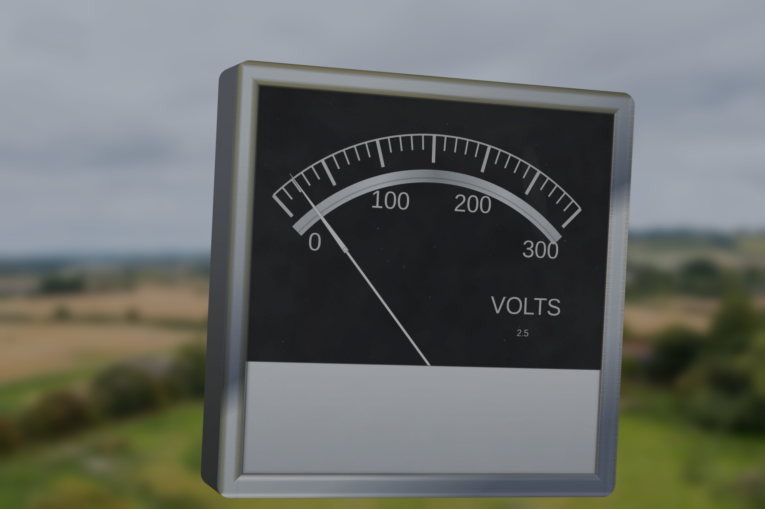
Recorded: value=20 unit=V
